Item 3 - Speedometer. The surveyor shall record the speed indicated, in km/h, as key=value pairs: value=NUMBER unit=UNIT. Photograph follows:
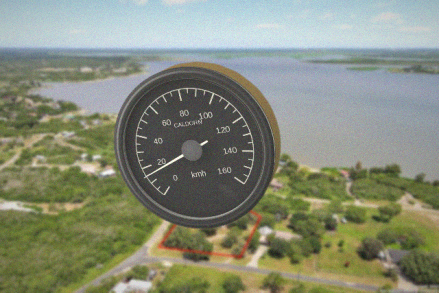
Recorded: value=15 unit=km/h
